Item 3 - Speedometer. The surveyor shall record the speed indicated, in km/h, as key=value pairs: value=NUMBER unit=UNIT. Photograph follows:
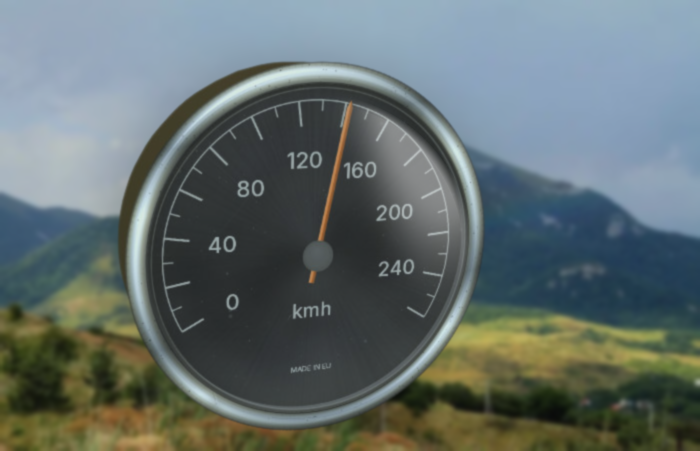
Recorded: value=140 unit=km/h
